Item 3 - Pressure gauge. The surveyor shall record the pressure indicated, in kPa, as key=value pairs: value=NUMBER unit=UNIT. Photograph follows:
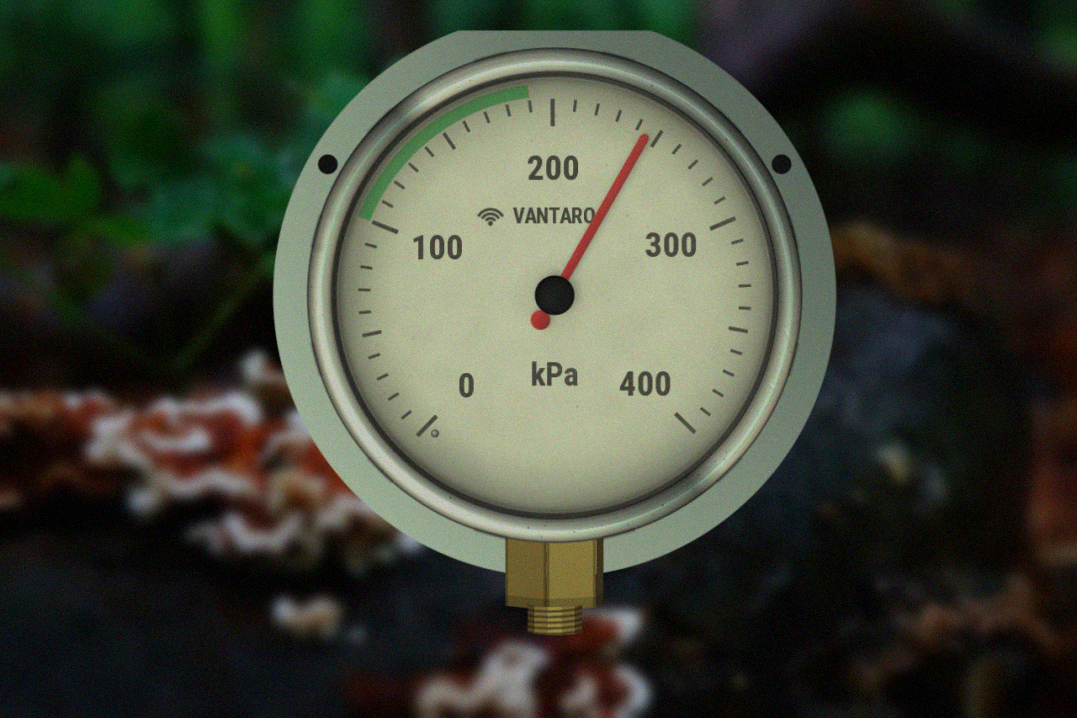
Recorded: value=245 unit=kPa
